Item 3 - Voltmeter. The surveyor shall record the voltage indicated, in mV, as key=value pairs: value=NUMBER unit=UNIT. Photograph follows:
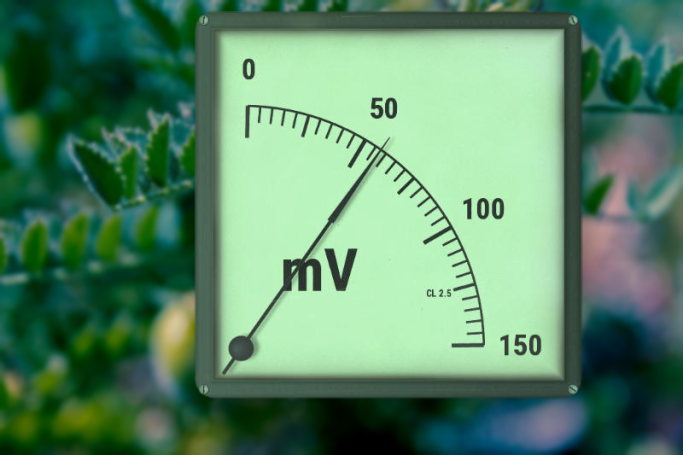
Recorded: value=57.5 unit=mV
